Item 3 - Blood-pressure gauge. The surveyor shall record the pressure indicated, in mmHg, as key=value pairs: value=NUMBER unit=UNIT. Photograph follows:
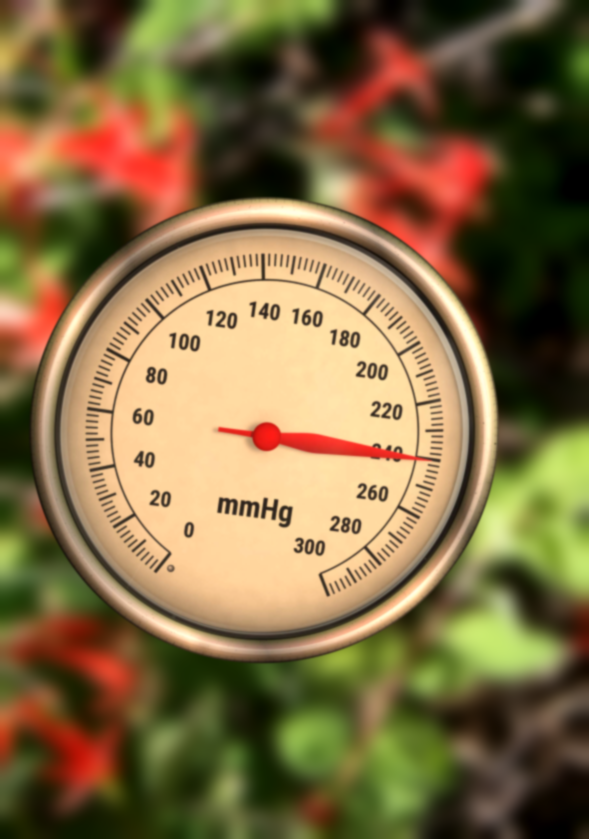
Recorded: value=240 unit=mmHg
